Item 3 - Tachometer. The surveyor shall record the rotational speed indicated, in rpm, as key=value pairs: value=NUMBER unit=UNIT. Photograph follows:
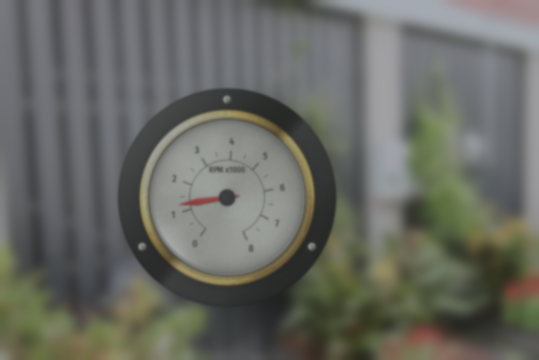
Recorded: value=1250 unit=rpm
